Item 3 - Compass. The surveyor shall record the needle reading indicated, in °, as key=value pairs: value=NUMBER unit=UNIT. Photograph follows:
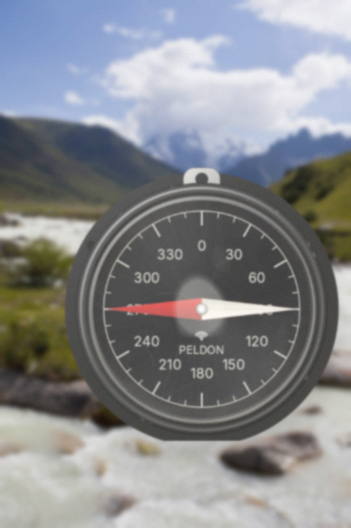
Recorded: value=270 unit=°
